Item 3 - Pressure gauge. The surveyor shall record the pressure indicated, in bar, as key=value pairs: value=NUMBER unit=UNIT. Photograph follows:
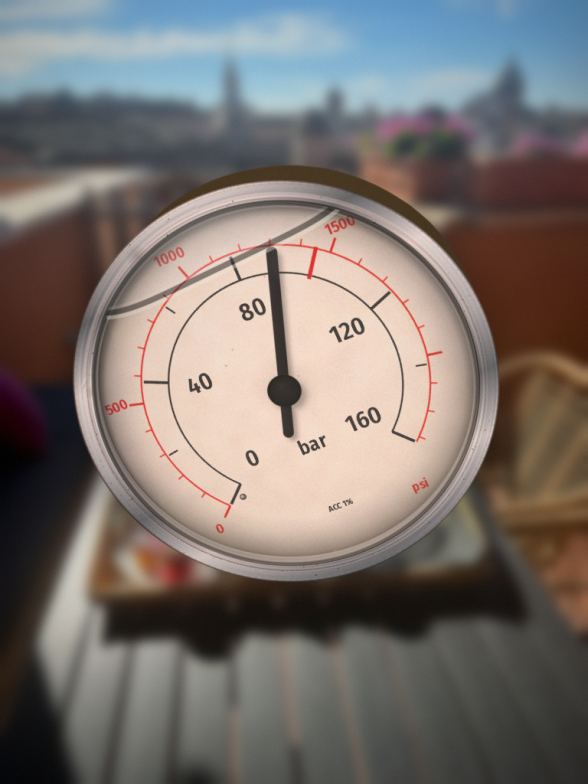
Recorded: value=90 unit=bar
